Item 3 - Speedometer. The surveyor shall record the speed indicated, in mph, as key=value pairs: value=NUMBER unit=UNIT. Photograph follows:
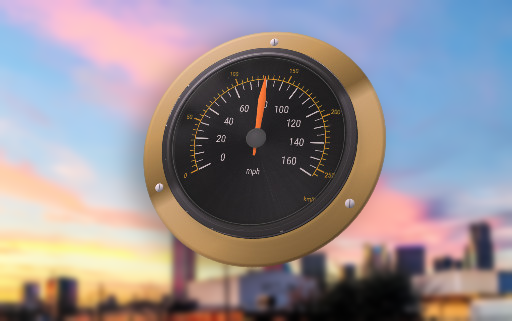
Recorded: value=80 unit=mph
